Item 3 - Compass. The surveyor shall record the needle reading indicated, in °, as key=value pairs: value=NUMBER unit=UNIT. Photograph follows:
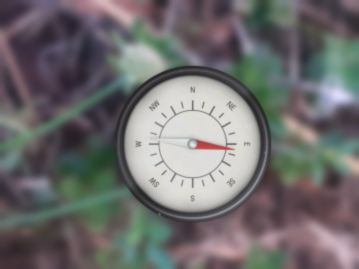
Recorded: value=97.5 unit=°
